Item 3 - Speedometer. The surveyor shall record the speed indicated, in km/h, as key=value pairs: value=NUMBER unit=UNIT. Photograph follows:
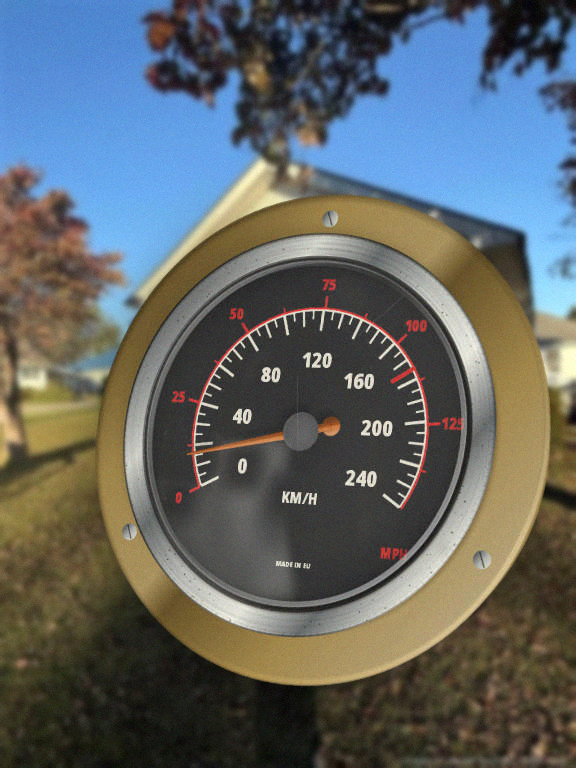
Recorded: value=15 unit=km/h
